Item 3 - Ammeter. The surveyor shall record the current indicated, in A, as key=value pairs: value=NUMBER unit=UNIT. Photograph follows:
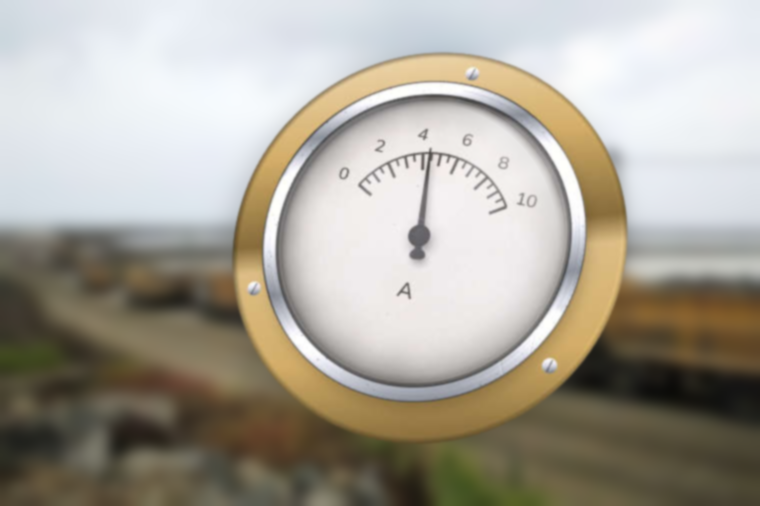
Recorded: value=4.5 unit=A
